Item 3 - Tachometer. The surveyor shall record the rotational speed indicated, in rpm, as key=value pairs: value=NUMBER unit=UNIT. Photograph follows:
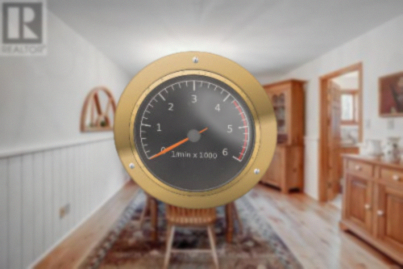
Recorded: value=0 unit=rpm
